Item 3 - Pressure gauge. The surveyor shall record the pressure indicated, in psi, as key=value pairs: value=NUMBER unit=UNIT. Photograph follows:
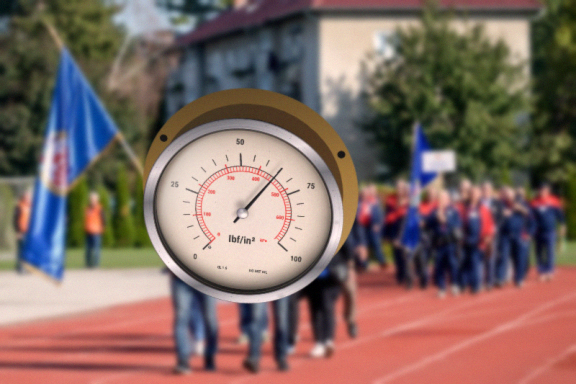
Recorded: value=65 unit=psi
